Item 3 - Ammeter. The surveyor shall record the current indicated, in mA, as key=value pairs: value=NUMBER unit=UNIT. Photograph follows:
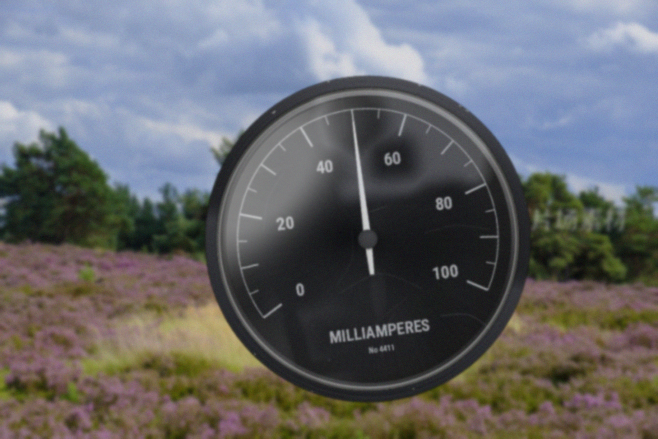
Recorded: value=50 unit=mA
